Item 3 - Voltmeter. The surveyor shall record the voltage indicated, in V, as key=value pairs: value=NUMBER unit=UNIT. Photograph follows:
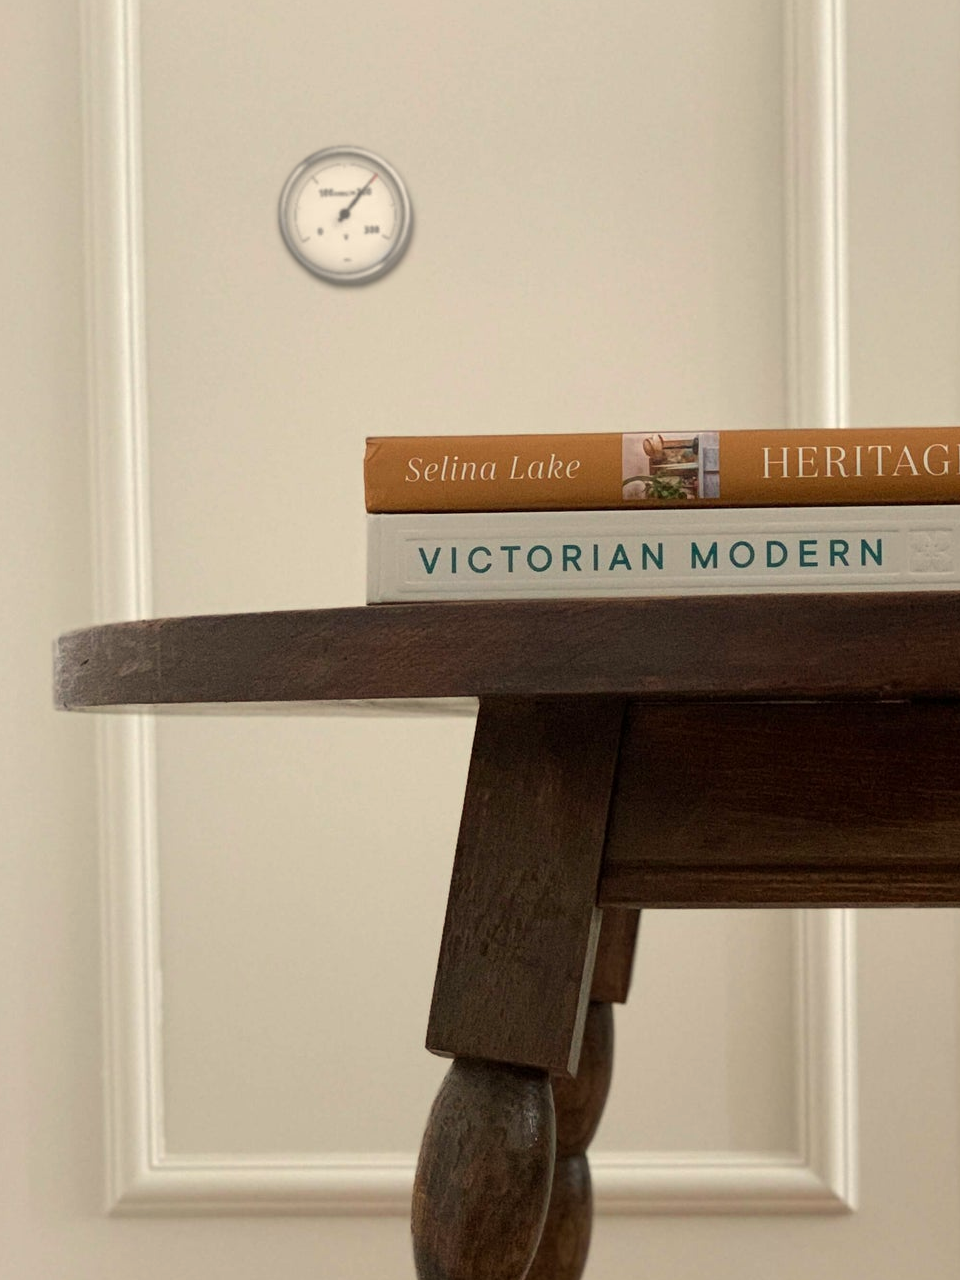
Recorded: value=200 unit=V
